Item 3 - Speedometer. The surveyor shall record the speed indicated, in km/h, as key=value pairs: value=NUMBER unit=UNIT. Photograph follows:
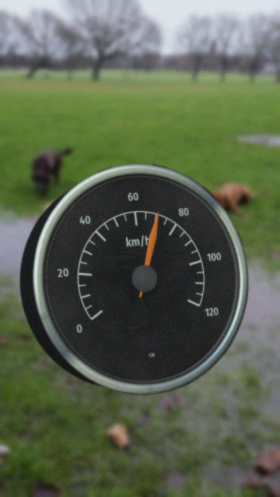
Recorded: value=70 unit=km/h
